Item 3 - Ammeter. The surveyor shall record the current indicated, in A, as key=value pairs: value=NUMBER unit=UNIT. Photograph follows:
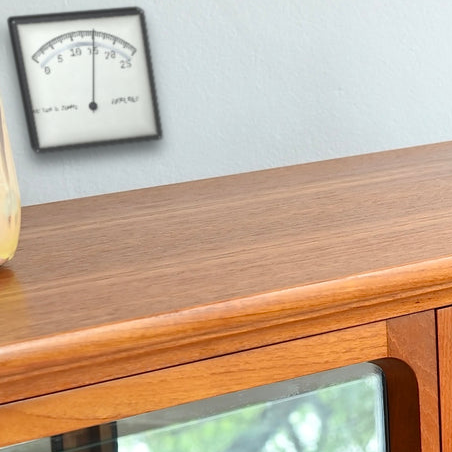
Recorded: value=15 unit=A
